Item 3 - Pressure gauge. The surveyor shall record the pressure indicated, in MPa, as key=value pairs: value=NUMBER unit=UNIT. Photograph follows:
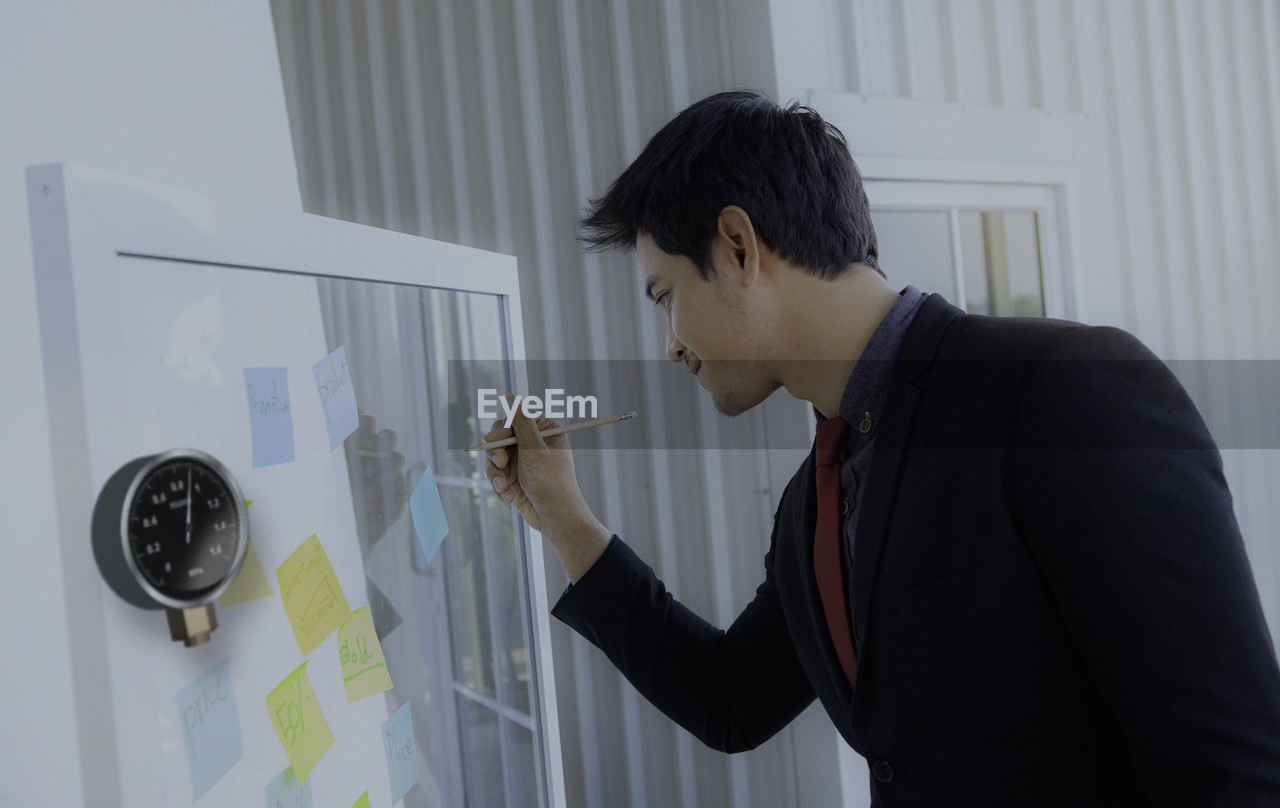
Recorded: value=0.9 unit=MPa
